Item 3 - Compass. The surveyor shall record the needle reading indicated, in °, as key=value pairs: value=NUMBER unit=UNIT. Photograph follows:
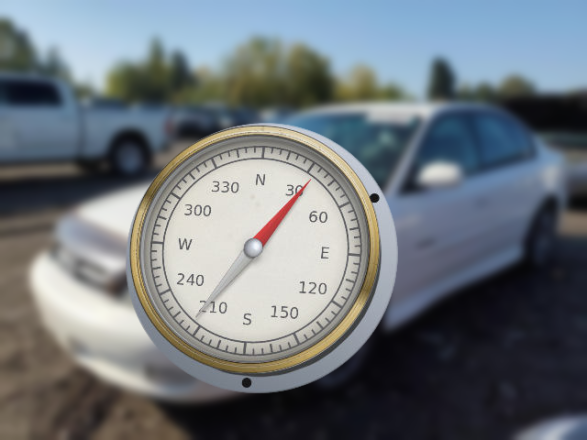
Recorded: value=35 unit=°
